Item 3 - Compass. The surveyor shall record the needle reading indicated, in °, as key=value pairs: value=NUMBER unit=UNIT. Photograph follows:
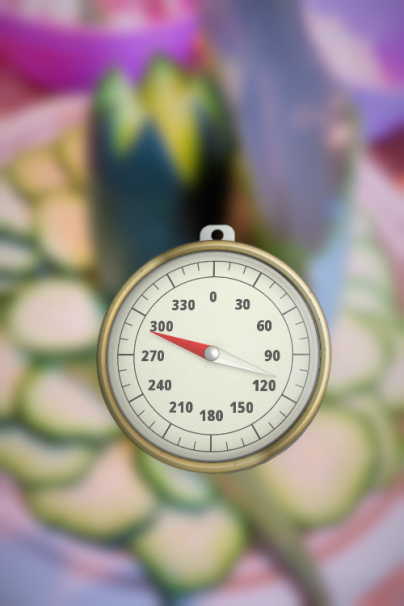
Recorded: value=290 unit=°
